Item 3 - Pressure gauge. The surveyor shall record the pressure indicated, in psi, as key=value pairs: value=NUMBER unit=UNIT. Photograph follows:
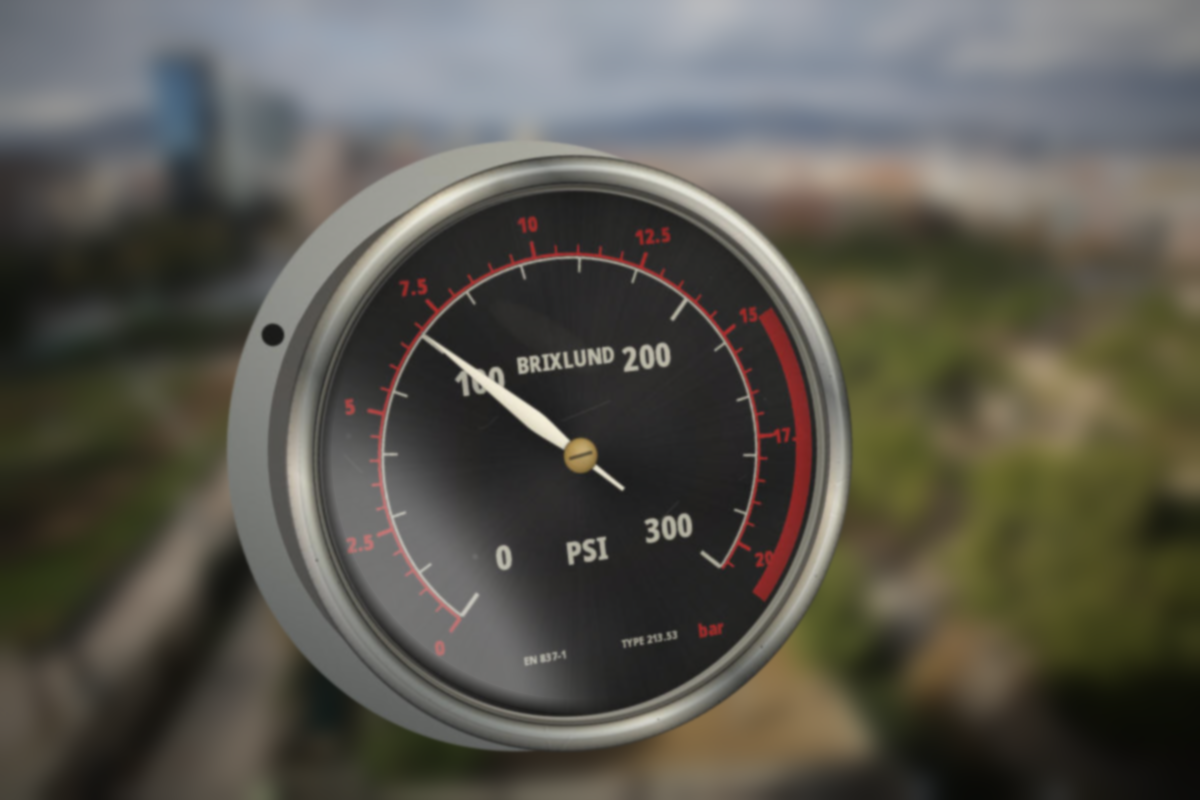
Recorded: value=100 unit=psi
